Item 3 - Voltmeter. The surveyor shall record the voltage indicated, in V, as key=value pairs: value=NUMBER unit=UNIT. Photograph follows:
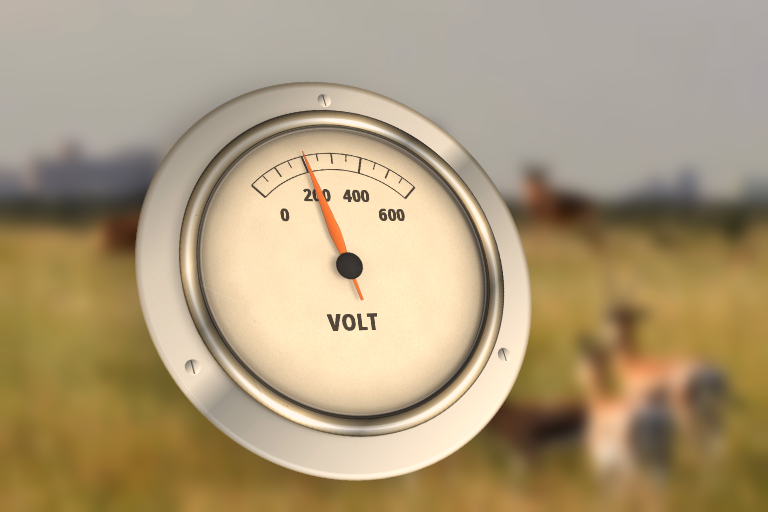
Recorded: value=200 unit=V
